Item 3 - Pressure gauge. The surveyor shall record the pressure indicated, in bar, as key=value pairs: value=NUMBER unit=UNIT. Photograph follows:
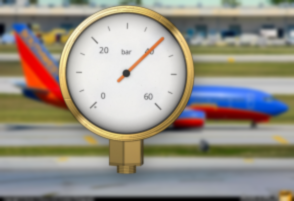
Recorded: value=40 unit=bar
